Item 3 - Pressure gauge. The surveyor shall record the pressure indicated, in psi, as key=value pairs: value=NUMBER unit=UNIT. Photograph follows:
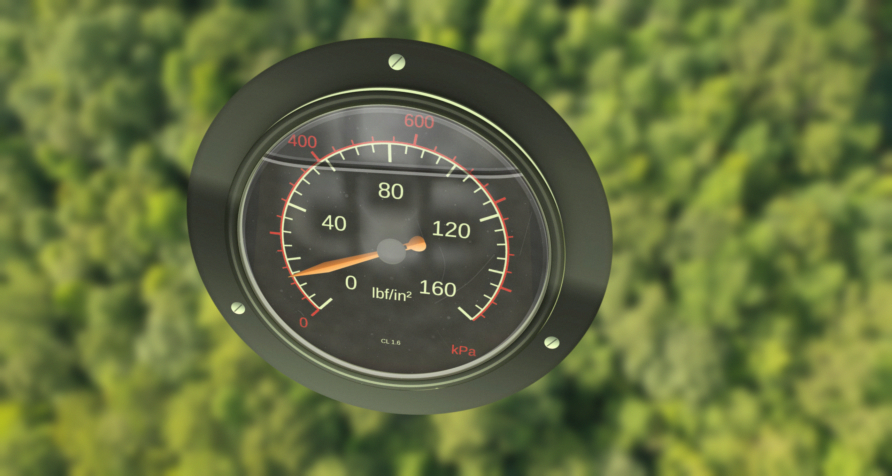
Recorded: value=15 unit=psi
